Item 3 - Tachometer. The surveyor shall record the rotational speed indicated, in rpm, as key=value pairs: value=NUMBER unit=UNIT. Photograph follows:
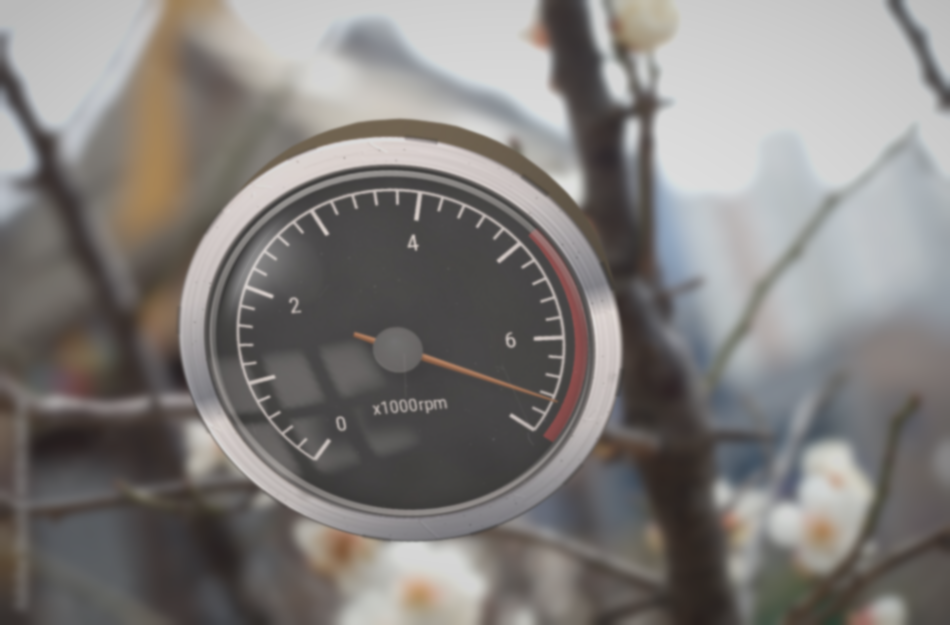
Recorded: value=6600 unit=rpm
